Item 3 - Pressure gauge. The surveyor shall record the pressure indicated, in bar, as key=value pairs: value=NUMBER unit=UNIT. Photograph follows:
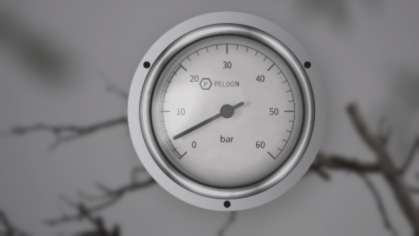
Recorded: value=4 unit=bar
